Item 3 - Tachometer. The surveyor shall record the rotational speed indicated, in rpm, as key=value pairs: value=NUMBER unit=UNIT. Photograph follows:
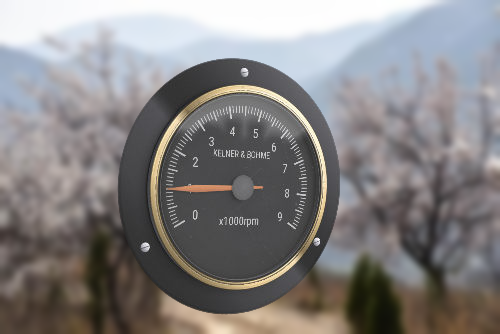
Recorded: value=1000 unit=rpm
